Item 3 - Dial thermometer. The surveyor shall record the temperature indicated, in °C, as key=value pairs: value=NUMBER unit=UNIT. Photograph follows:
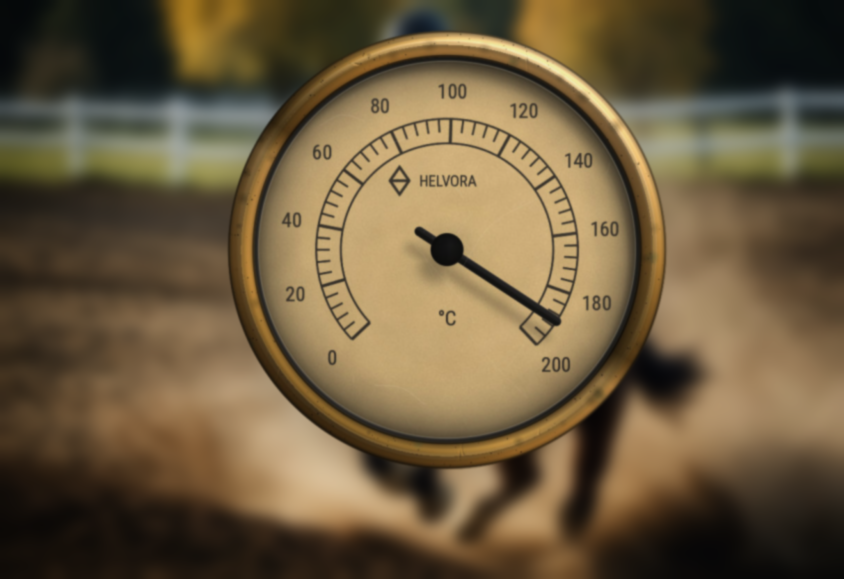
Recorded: value=190 unit=°C
